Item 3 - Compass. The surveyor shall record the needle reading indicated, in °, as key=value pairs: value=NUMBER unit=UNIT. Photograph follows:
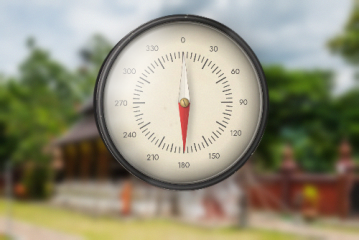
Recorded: value=180 unit=°
